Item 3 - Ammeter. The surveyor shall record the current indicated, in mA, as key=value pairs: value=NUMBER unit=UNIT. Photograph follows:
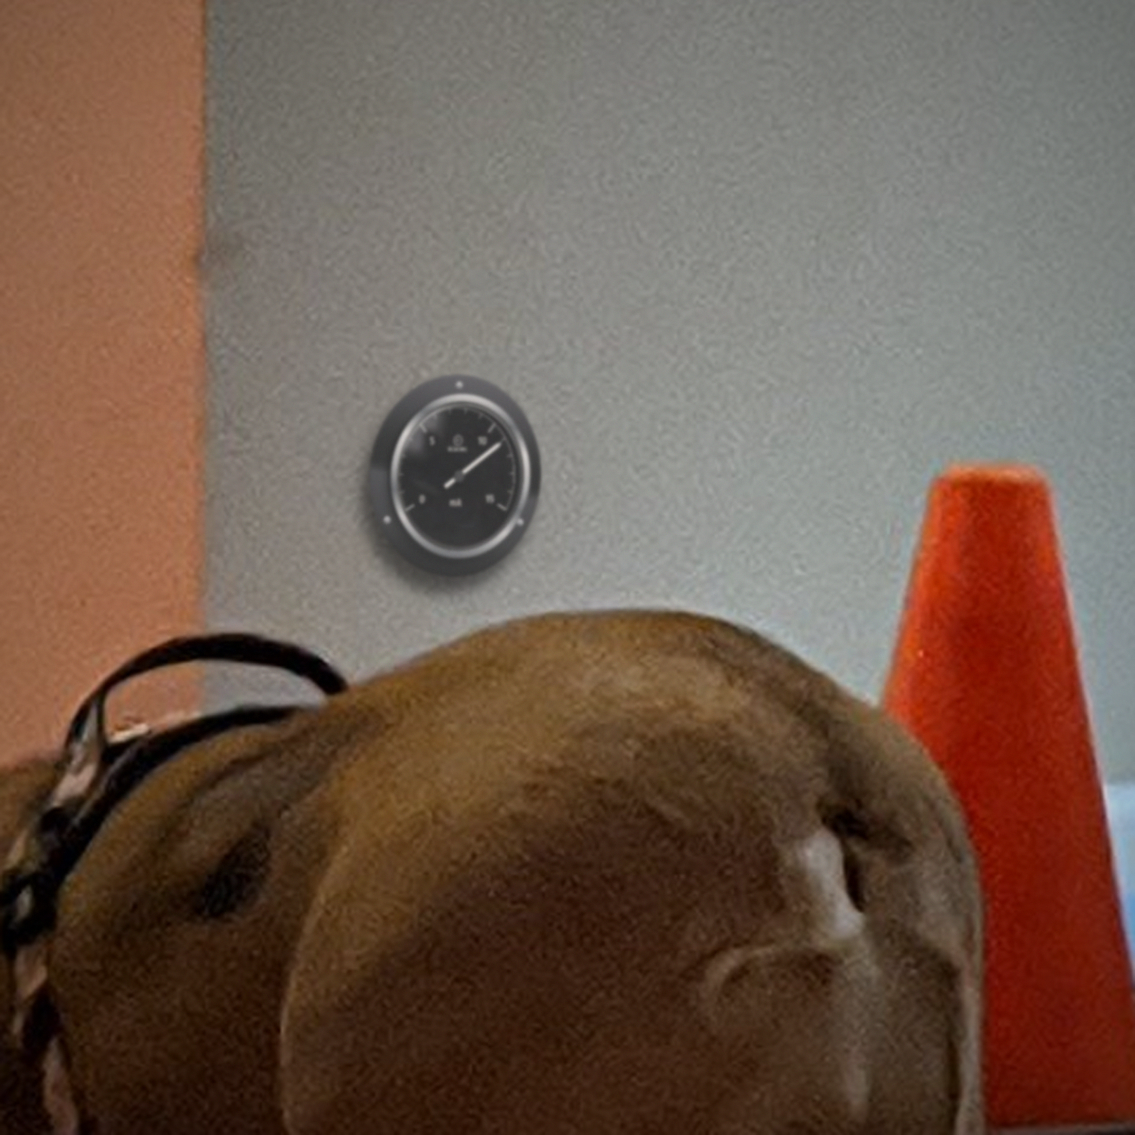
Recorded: value=11 unit=mA
